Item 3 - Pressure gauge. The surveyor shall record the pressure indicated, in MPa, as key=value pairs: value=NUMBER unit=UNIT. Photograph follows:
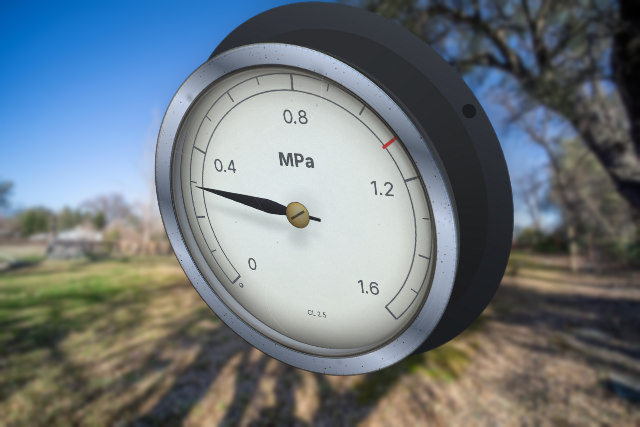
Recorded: value=0.3 unit=MPa
